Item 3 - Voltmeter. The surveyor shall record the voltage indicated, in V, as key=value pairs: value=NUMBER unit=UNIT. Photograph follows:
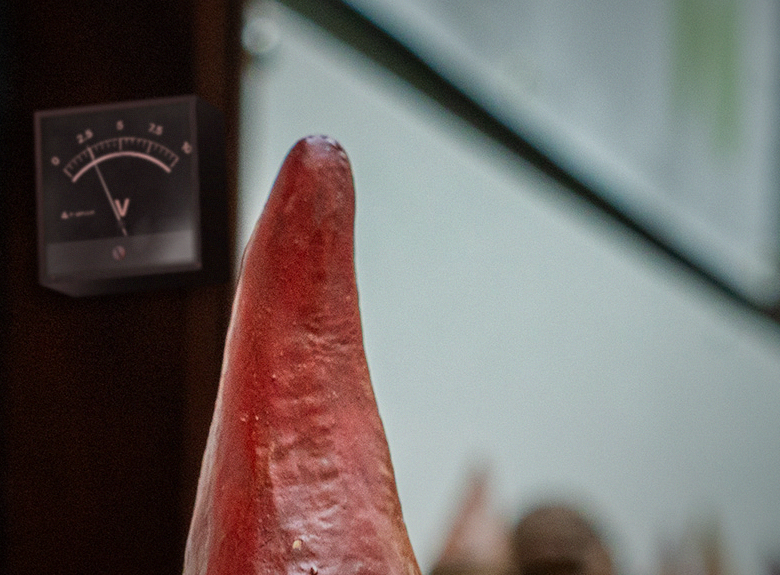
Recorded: value=2.5 unit=V
